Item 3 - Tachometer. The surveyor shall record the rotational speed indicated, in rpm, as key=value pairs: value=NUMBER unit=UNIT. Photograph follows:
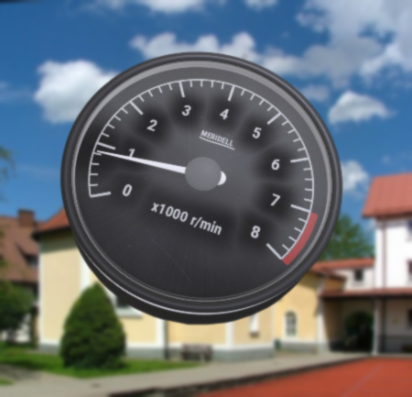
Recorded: value=800 unit=rpm
